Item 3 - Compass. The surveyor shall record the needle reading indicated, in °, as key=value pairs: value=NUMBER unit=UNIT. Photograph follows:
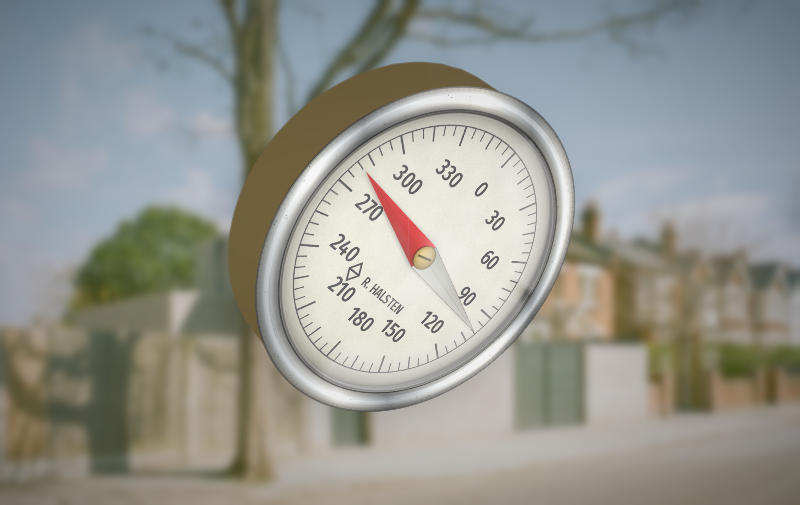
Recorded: value=280 unit=°
